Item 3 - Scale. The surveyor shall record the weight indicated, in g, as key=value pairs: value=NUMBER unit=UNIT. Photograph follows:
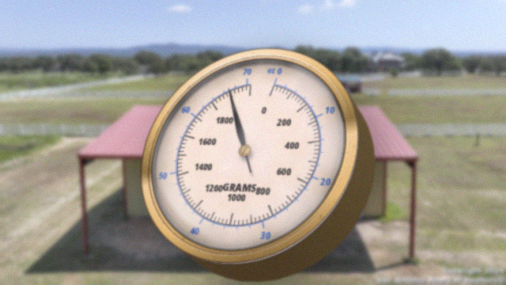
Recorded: value=1900 unit=g
